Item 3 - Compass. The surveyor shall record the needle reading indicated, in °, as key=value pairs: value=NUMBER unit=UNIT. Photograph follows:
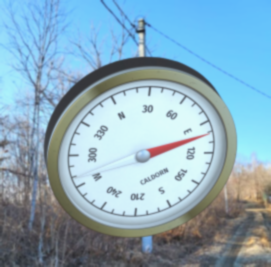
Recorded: value=100 unit=°
